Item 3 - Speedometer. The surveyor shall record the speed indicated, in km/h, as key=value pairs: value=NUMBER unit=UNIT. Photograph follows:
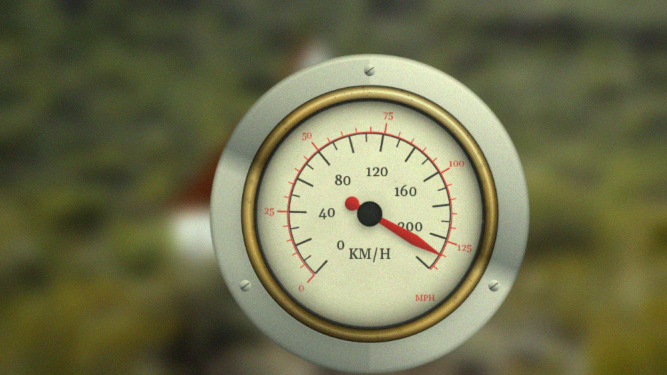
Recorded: value=210 unit=km/h
